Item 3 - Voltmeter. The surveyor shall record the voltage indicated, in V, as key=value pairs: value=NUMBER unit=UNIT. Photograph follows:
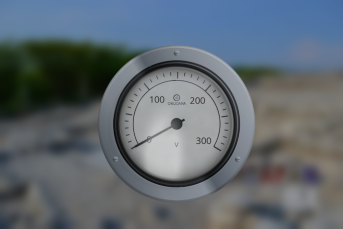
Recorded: value=0 unit=V
